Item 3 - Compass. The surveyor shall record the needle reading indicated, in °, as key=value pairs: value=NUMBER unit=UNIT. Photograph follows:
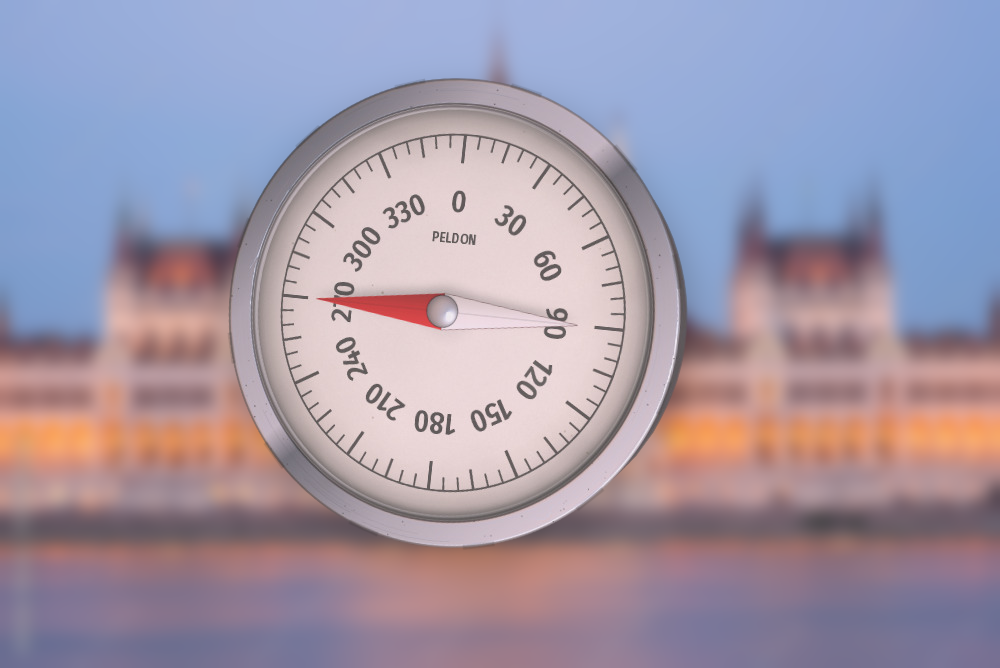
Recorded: value=270 unit=°
